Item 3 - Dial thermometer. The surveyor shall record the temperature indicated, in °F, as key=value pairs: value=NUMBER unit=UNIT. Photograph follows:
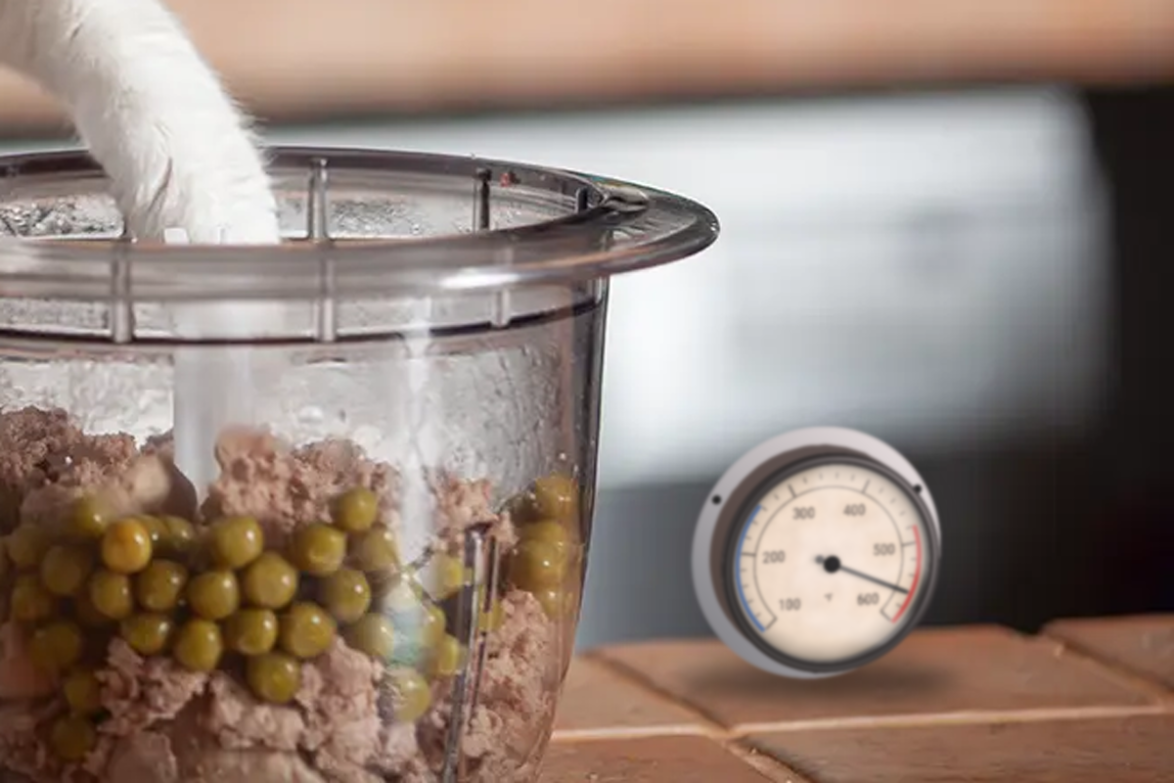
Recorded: value=560 unit=°F
